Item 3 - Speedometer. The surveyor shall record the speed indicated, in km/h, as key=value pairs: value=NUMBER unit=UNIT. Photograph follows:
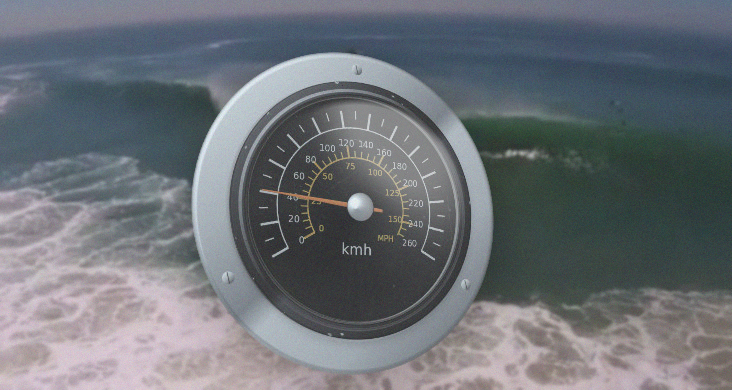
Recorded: value=40 unit=km/h
